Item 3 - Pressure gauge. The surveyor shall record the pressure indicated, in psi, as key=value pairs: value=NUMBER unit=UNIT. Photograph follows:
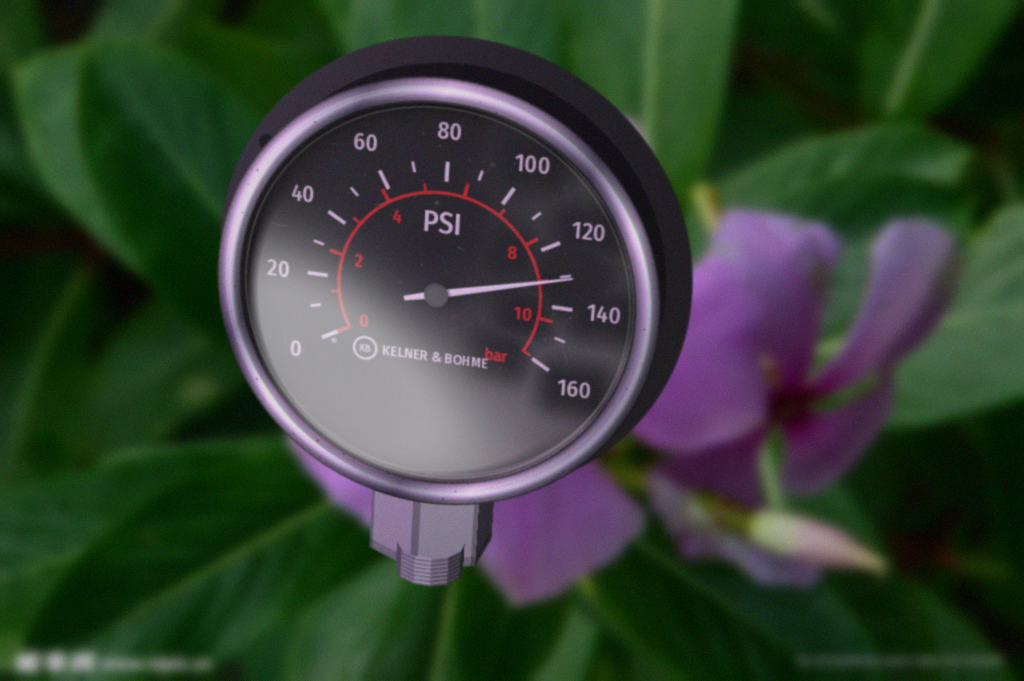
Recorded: value=130 unit=psi
